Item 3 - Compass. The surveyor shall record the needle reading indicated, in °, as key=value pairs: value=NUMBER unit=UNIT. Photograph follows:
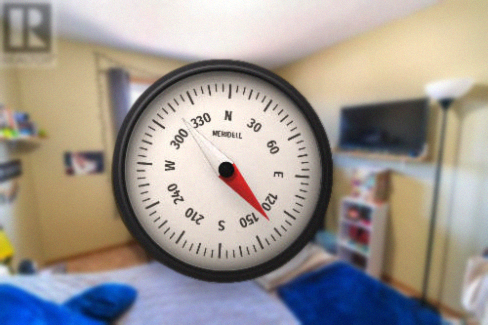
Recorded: value=135 unit=°
